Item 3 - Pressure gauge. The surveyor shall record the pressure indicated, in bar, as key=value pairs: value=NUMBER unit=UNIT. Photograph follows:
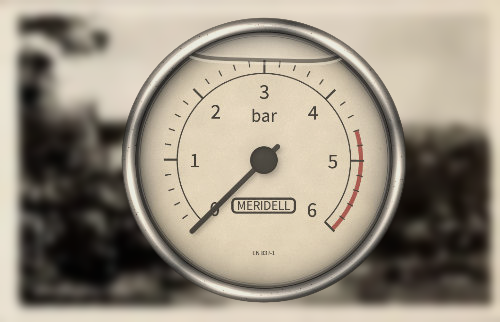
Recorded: value=0 unit=bar
